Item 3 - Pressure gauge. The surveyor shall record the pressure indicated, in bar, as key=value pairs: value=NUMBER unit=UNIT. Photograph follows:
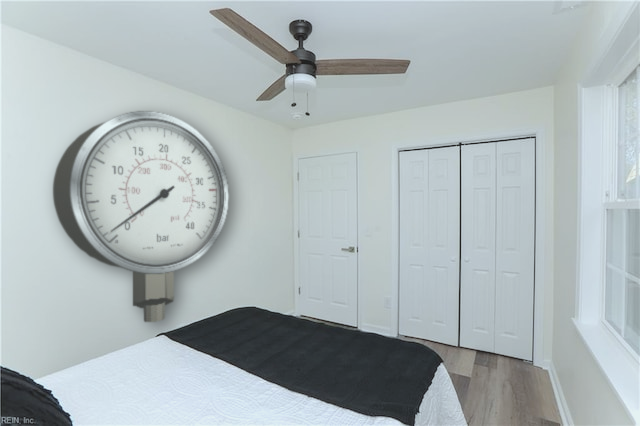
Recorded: value=1 unit=bar
